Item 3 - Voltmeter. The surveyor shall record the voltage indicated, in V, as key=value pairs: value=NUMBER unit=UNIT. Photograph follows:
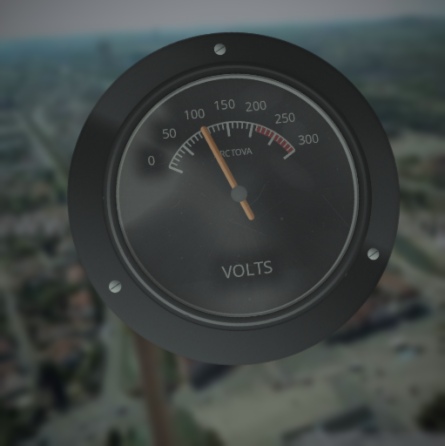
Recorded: value=100 unit=V
